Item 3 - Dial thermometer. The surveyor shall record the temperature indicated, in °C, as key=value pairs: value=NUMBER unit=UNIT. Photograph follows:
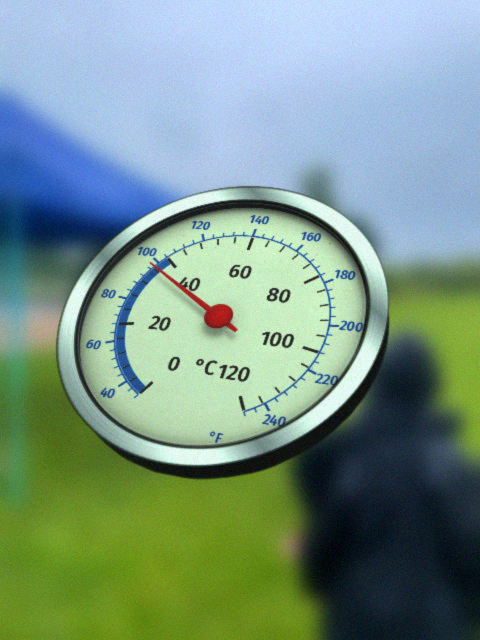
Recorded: value=36 unit=°C
